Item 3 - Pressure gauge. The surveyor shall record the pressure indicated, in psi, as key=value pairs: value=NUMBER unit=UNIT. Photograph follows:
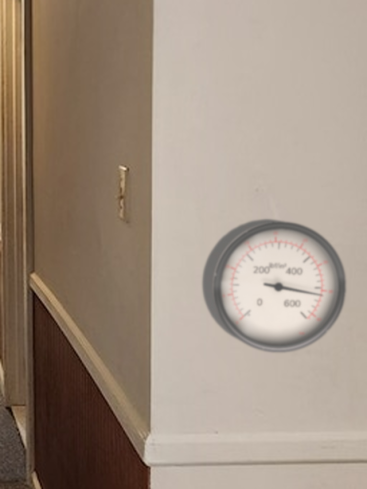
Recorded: value=520 unit=psi
